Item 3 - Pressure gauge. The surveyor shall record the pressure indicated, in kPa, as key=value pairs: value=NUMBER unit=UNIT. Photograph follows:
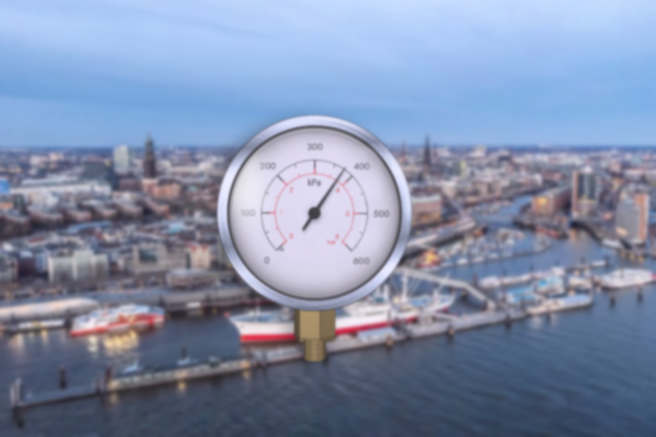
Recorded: value=375 unit=kPa
